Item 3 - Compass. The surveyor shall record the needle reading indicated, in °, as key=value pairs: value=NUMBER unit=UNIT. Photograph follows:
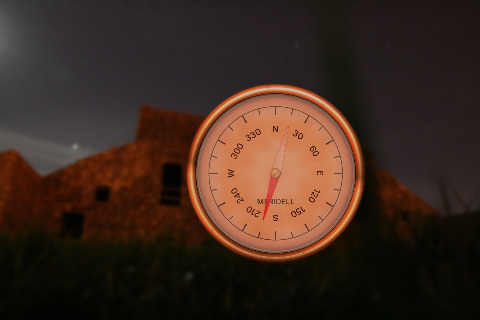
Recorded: value=195 unit=°
